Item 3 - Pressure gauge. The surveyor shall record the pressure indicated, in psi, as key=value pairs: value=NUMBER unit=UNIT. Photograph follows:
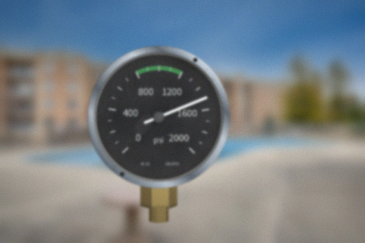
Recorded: value=1500 unit=psi
